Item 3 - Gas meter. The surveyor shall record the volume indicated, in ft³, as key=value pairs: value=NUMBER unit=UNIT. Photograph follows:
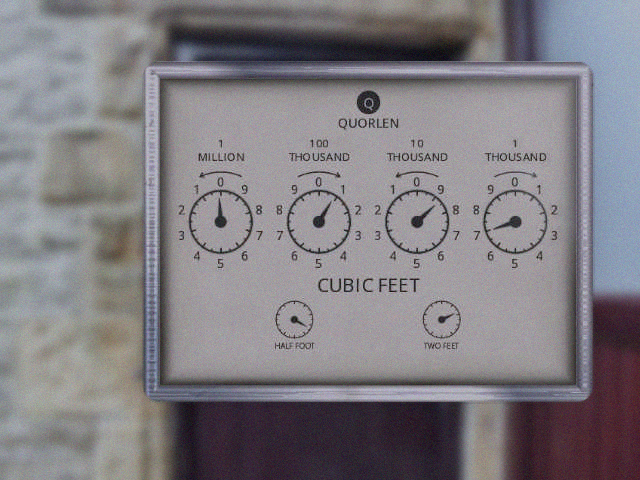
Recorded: value=8700 unit=ft³
